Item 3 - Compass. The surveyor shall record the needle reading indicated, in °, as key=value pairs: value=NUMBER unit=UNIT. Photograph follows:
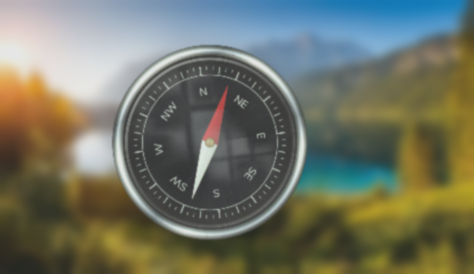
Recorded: value=25 unit=°
